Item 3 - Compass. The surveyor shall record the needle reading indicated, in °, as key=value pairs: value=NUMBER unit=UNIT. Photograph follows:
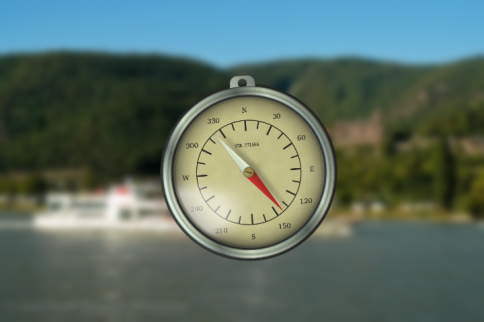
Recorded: value=142.5 unit=°
